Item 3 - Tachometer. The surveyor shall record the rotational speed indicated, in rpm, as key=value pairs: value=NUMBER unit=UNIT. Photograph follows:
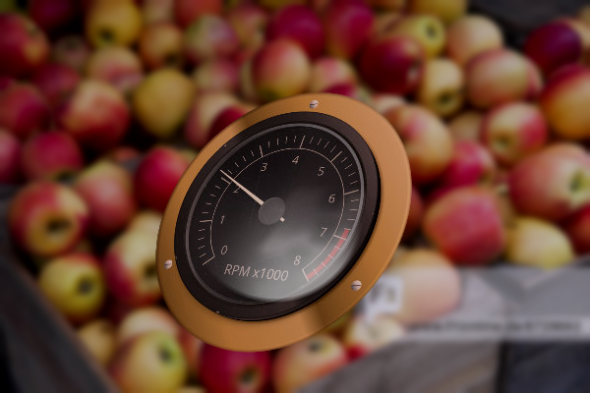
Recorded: value=2100 unit=rpm
